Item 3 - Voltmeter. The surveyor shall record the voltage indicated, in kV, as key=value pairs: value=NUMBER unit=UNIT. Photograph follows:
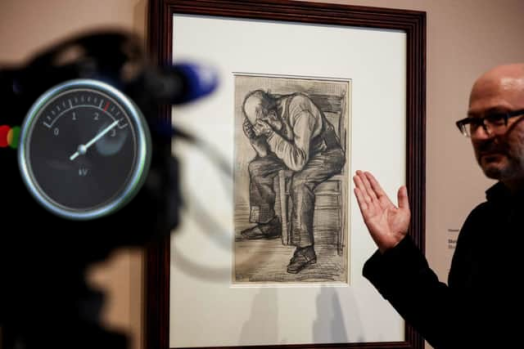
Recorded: value=2.8 unit=kV
